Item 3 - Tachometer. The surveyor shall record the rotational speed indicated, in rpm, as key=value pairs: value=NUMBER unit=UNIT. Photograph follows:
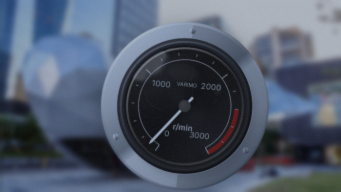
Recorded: value=100 unit=rpm
